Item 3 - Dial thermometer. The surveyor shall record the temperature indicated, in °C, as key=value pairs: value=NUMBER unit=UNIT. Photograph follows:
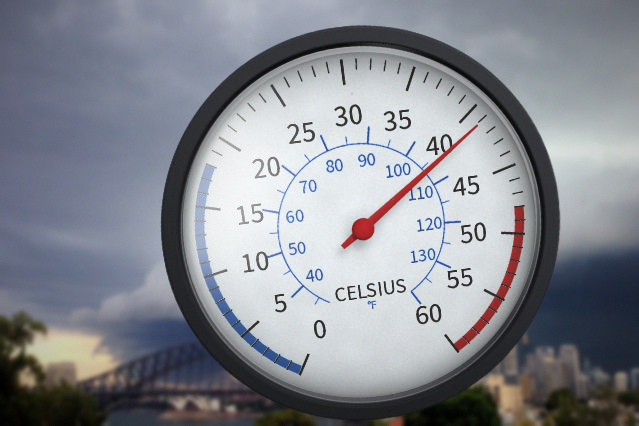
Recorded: value=41 unit=°C
